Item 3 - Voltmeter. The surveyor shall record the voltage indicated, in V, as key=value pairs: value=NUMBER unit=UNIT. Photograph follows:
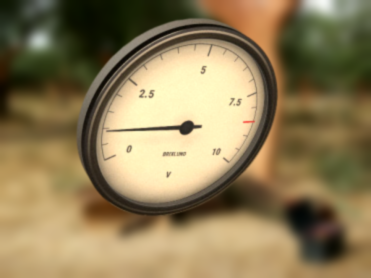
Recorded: value=1 unit=V
